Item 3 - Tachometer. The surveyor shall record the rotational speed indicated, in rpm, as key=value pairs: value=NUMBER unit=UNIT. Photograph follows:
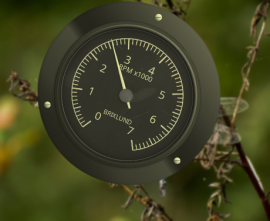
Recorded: value=2600 unit=rpm
